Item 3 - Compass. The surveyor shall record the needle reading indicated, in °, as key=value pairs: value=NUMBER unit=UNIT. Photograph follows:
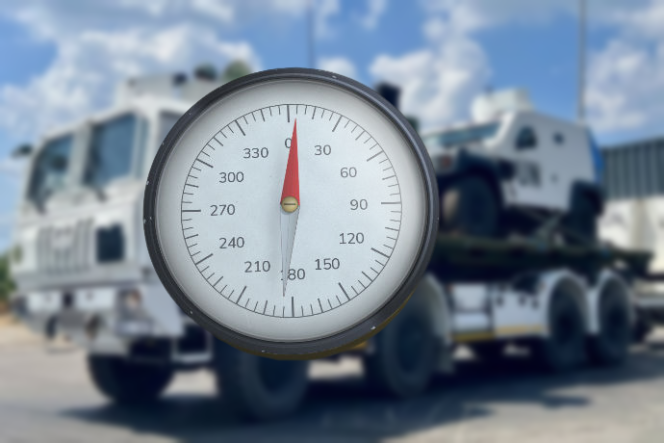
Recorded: value=5 unit=°
